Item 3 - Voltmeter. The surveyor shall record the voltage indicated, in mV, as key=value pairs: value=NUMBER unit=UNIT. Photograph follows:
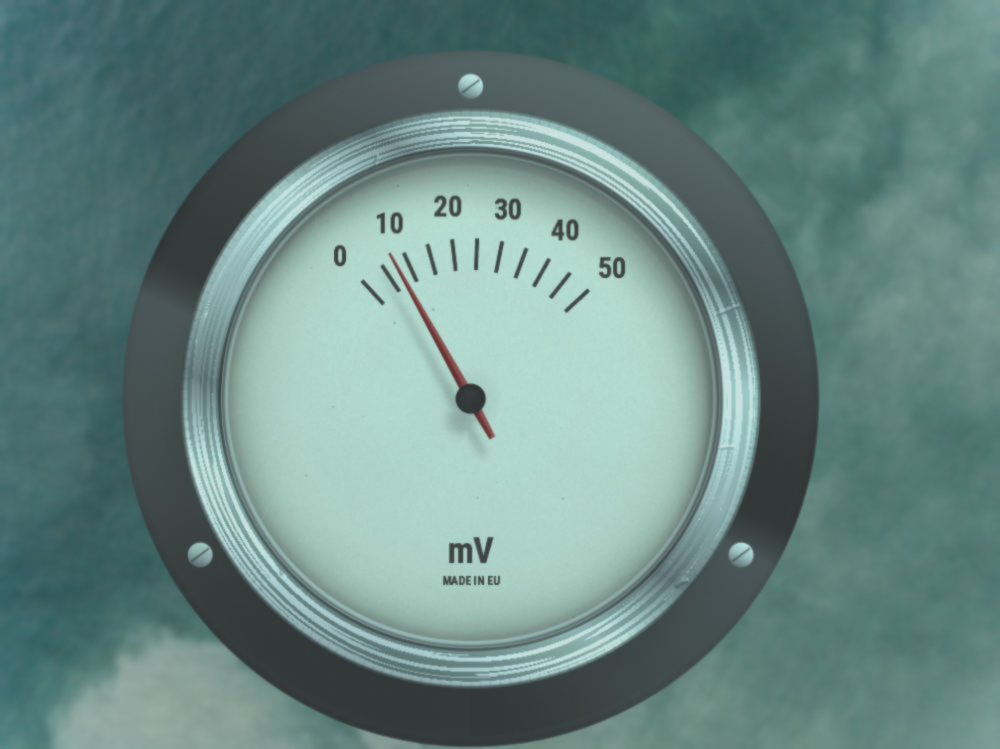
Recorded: value=7.5 unit=mV
